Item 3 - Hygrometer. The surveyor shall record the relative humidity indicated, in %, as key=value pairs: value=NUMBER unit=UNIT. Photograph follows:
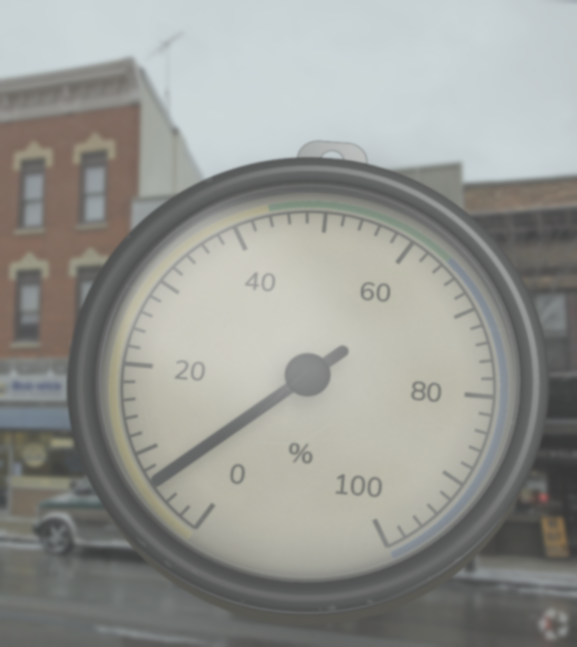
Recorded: value=6 unit=%
